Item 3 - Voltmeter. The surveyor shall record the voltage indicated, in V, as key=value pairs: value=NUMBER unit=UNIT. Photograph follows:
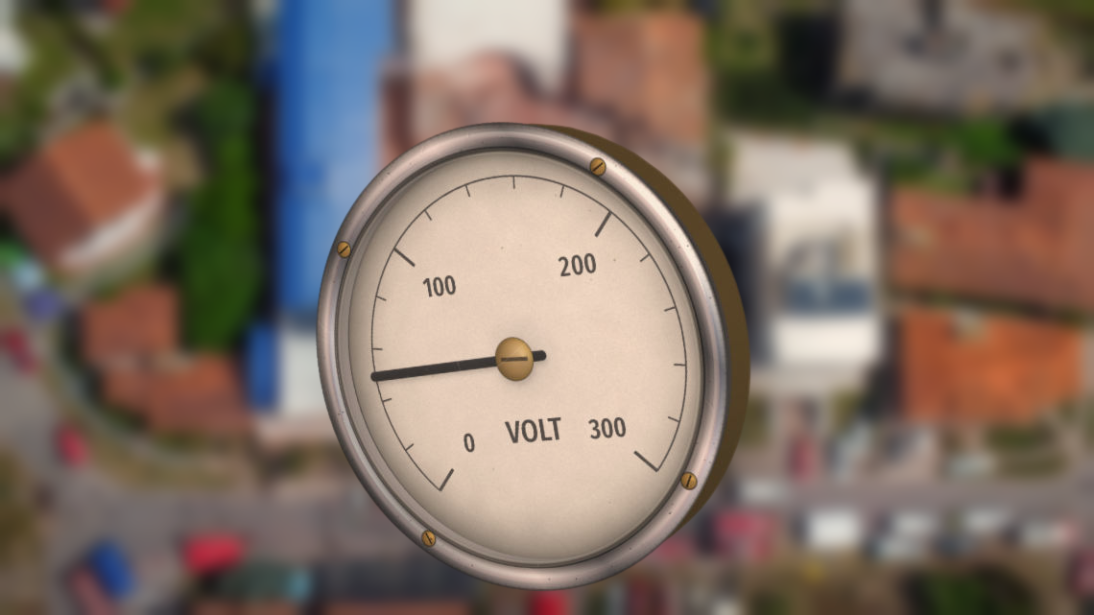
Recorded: value=50 unit=V
